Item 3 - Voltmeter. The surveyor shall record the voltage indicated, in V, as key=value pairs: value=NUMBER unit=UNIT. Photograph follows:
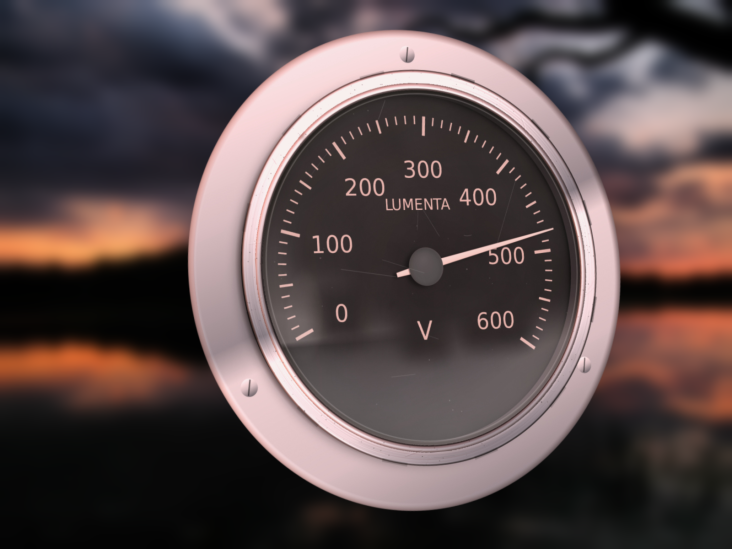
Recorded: value=480 unit=V
